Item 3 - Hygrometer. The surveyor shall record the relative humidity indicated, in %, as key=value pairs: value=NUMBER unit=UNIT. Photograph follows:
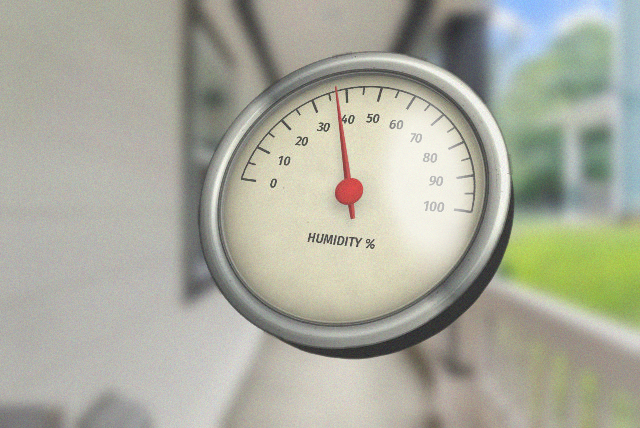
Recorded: value=37.5 unit=%
